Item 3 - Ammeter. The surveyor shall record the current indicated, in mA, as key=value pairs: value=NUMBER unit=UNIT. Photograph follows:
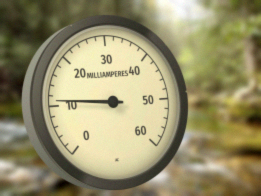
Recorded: value=11 unit=mA
